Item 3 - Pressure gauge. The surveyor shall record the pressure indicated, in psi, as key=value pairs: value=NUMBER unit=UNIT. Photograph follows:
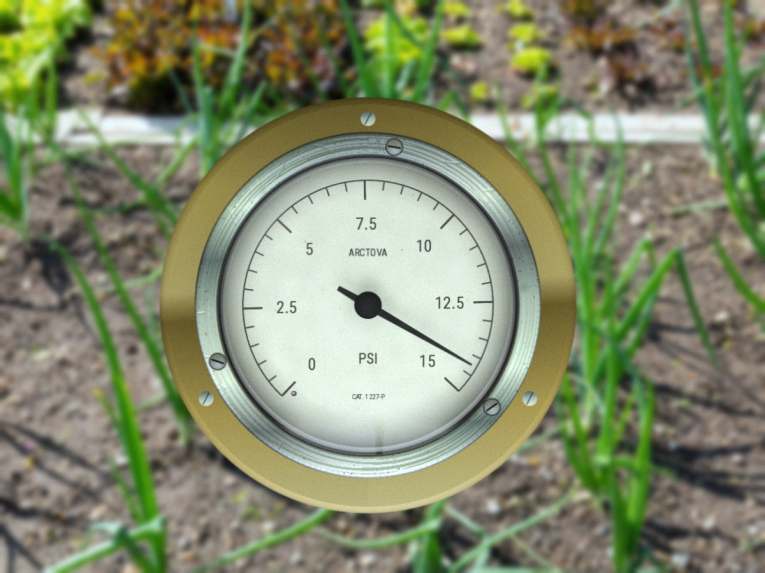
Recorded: value=14.25 unit=psi
